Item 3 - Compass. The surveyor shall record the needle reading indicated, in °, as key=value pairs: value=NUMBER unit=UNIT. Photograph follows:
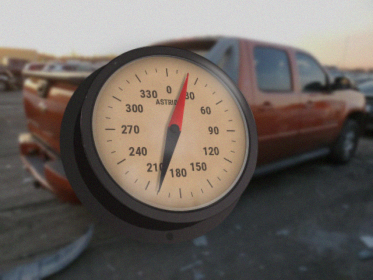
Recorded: value=20 unit=°
